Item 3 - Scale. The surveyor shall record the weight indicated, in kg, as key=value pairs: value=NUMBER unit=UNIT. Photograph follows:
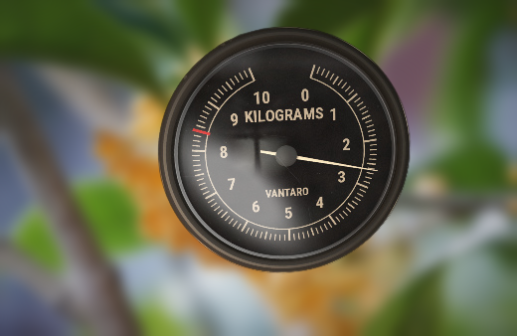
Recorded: value=2.6 unit=kg
